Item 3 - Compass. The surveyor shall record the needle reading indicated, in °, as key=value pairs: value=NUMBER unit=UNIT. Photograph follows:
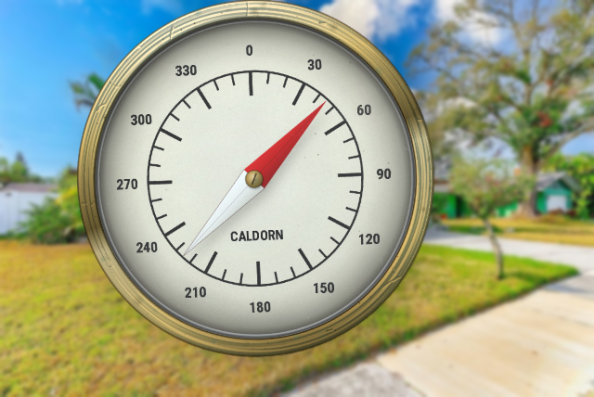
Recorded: value=45 unit=°
